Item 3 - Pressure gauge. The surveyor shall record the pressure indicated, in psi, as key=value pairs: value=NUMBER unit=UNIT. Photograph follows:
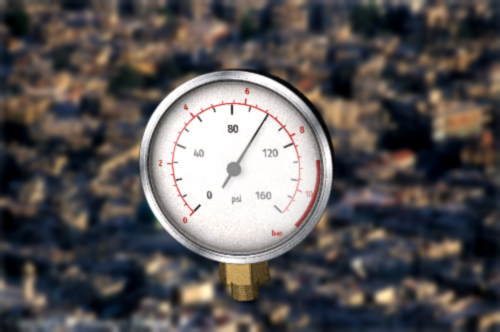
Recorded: value=100 unit=psi
